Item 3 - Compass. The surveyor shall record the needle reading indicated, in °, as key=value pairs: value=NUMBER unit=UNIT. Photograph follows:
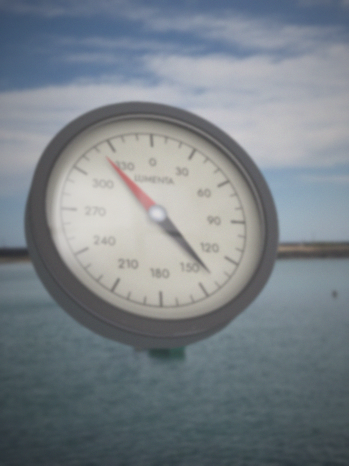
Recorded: value=320 unit=°
